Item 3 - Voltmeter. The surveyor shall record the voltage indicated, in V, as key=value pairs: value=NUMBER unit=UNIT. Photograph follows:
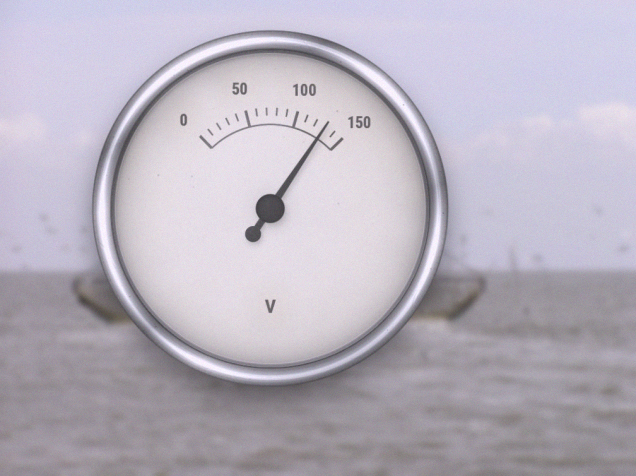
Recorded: value=130 unit=V
